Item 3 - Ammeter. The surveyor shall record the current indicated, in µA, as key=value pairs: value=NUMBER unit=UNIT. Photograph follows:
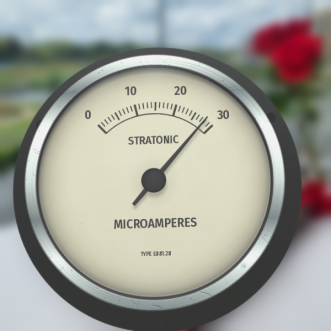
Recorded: value=28 unit=µA
